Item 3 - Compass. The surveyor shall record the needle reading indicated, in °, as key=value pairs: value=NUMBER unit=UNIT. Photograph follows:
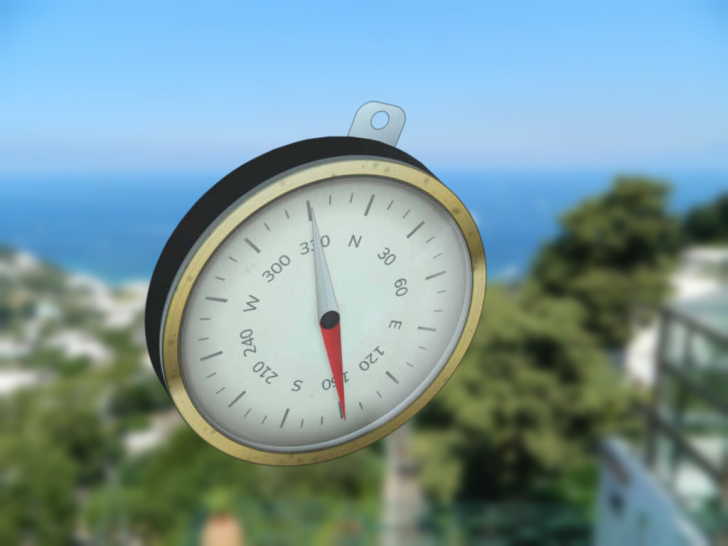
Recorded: value=150 unit=°
